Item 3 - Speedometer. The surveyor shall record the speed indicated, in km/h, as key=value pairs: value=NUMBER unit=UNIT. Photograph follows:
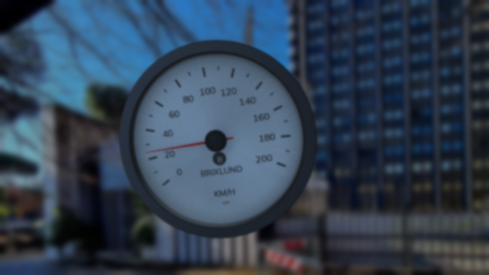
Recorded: value=25 unit=km/h
